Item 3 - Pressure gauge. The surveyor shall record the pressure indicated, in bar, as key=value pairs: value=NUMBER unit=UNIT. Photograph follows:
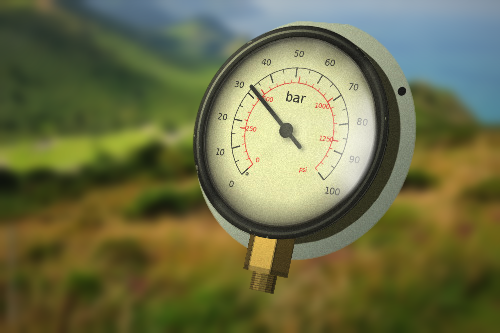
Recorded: value=32.5 unit=bar
